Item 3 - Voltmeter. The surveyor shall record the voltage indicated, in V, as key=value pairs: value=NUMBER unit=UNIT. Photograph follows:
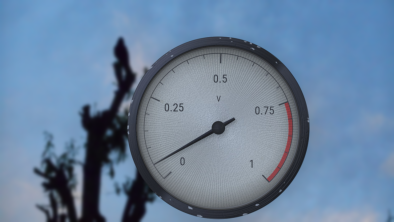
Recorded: value=0.05 unit=V
